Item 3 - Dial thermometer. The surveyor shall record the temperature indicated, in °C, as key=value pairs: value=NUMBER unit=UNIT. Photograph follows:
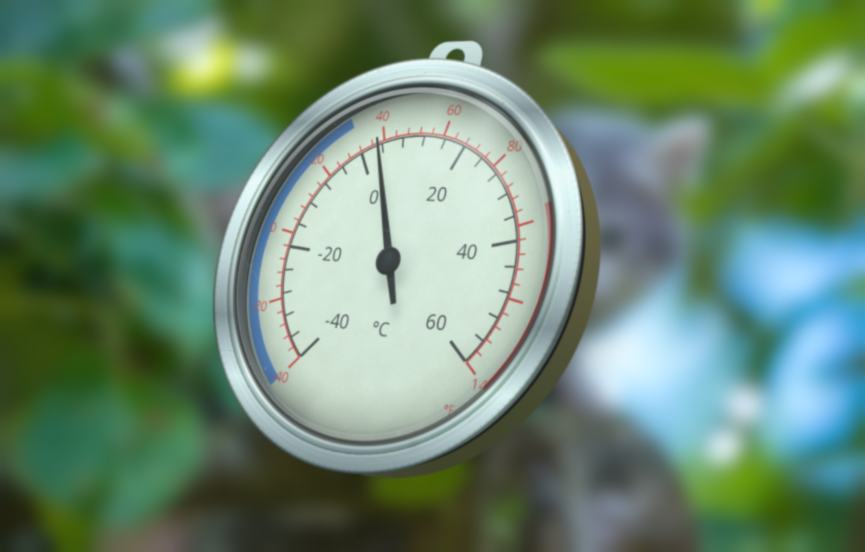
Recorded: value=4 unit=°C
